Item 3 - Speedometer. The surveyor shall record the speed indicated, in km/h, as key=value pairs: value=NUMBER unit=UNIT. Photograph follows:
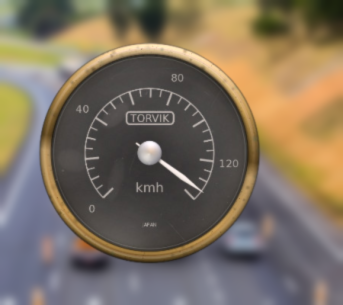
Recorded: value=135 unit=km/h
